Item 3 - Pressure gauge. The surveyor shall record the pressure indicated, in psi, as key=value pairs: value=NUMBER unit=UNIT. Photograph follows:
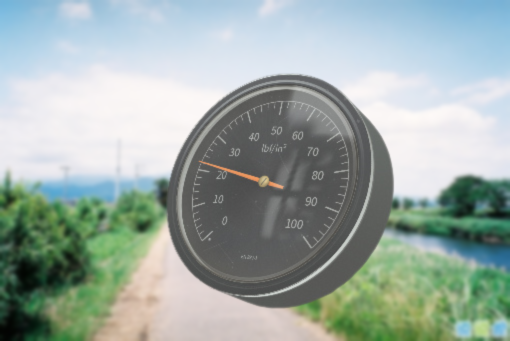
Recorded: value=22 unit=psi
